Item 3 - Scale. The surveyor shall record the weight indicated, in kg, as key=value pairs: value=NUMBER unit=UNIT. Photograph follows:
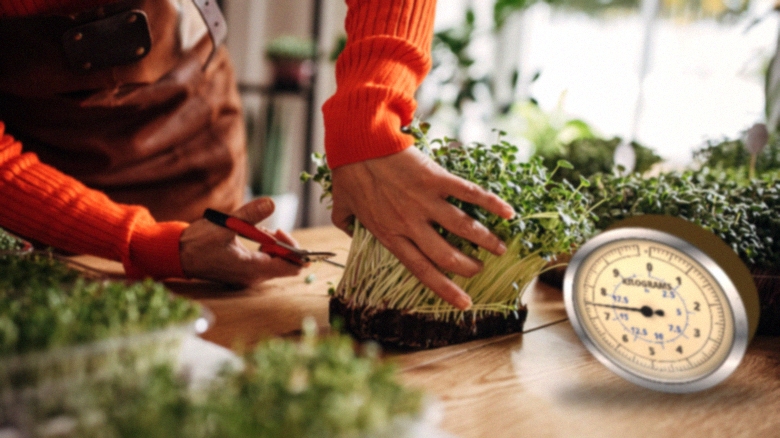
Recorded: value=7.5 unit=kg
